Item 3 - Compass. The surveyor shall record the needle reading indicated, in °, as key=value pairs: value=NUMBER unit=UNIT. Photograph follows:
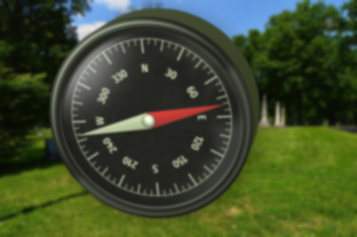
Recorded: value=80 unit=°
